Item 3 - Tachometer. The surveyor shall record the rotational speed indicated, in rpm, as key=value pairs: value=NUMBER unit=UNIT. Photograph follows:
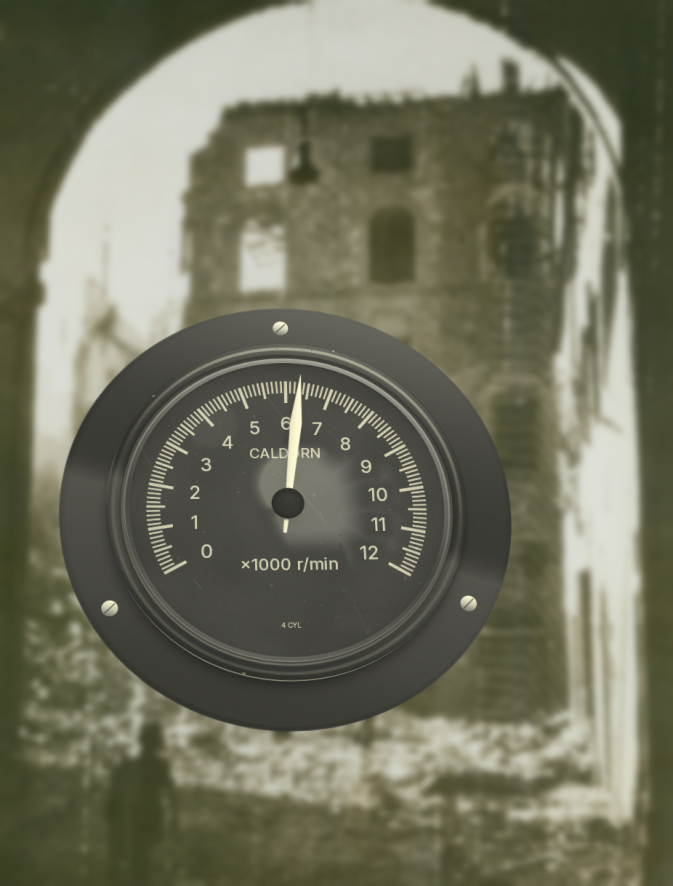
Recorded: value=6300 unit=rpm
